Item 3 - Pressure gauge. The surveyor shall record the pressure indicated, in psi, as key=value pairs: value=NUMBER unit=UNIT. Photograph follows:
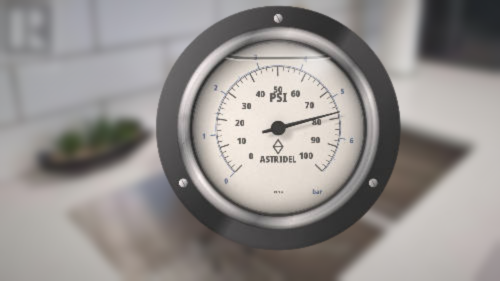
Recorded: value=78 unit=psi
